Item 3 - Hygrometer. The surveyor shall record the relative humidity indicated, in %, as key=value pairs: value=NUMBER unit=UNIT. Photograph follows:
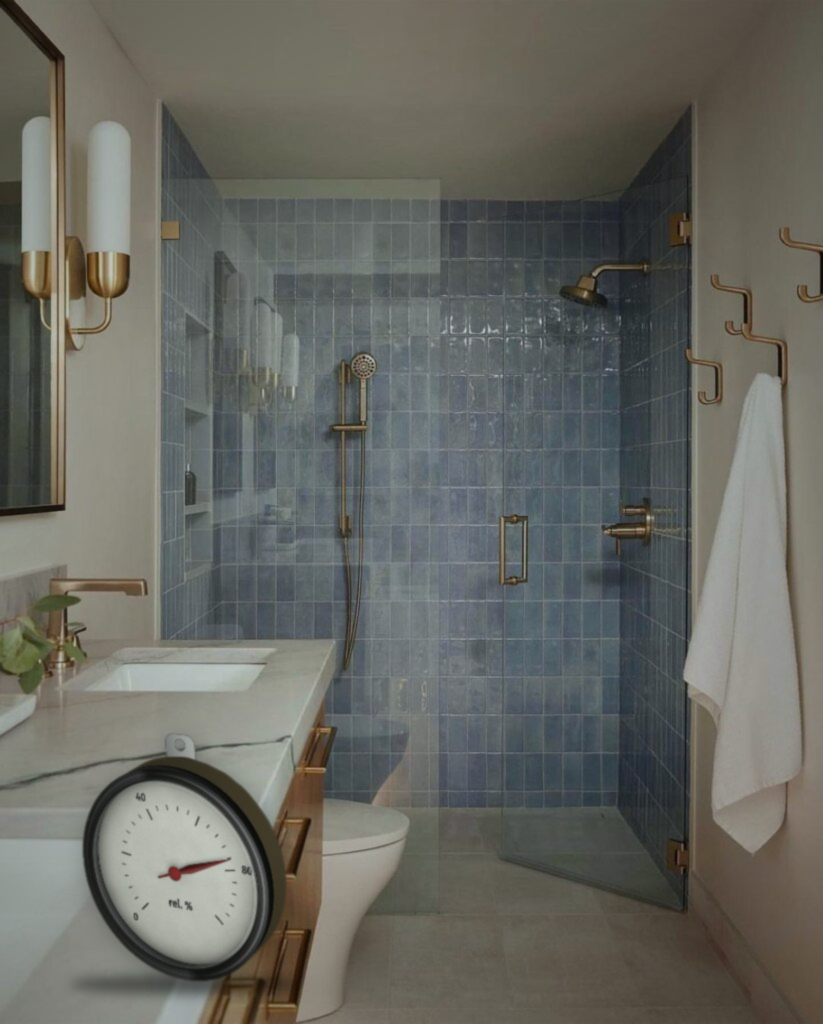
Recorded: value=76 unit=%
